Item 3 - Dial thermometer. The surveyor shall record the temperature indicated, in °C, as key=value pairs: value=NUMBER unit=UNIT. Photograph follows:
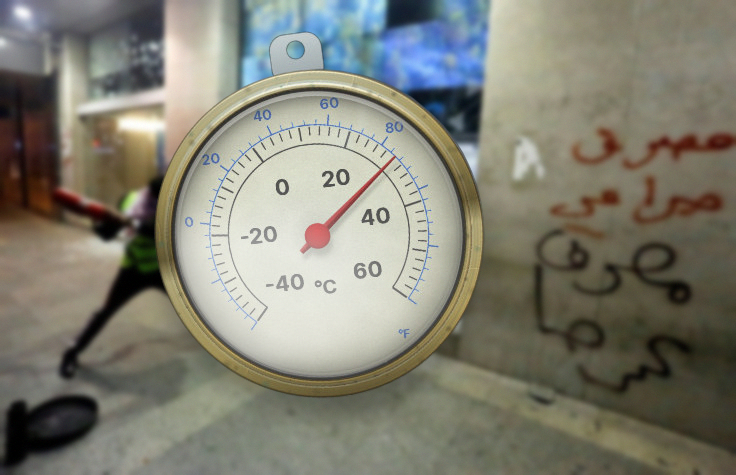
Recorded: value=30 unit=°C
